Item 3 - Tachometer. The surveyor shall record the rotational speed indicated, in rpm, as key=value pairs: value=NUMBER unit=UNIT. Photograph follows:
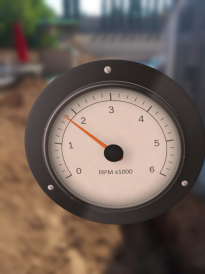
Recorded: value=1800 unit=rpm
